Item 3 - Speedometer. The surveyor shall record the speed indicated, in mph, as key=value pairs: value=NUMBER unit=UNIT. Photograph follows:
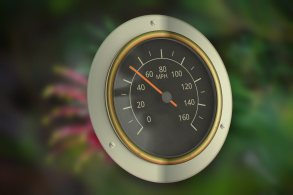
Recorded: value=50 unit=mph
